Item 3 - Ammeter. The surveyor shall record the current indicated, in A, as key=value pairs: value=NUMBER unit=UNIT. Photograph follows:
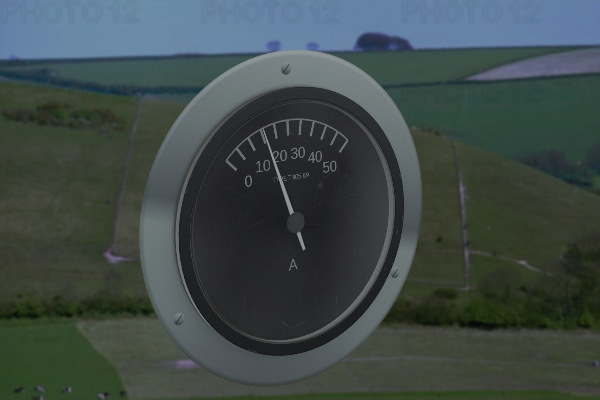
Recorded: value=15 unit=A
